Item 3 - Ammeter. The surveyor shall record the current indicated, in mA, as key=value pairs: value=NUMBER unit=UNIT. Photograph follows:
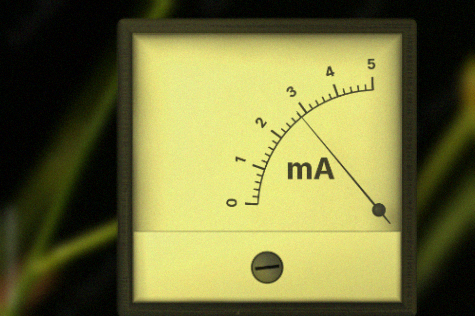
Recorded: value=2.8 unit=mA
